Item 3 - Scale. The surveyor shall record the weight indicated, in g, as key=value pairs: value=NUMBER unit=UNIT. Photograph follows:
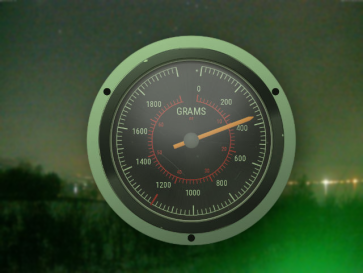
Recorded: value=360 unit=g
